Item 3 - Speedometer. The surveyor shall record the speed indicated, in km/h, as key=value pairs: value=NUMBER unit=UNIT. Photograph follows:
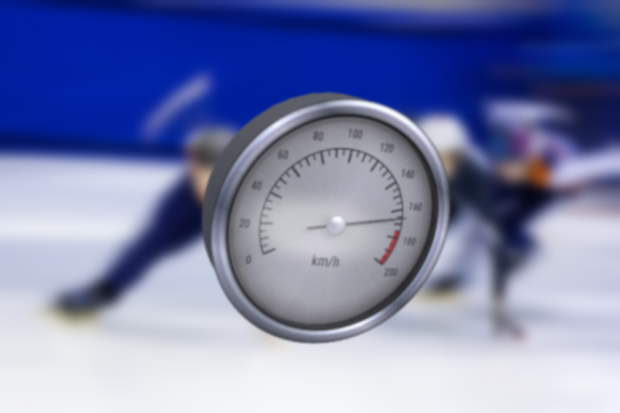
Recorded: value=165 unit=km/h
